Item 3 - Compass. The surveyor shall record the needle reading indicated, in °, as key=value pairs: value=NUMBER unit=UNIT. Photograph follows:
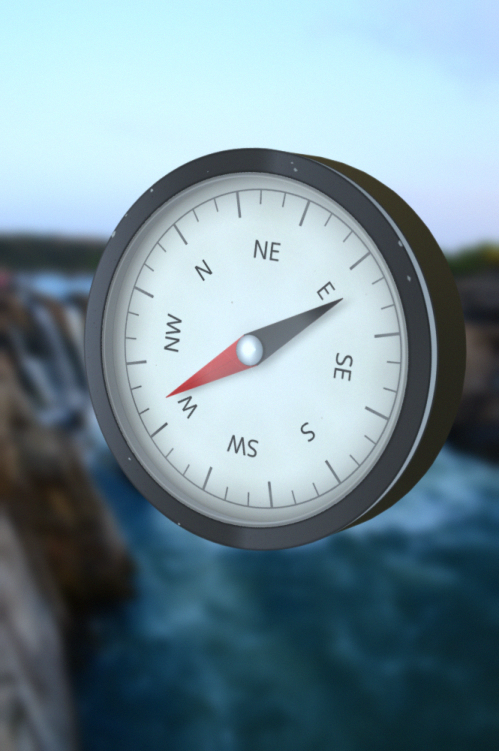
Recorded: value=280 unit=°
